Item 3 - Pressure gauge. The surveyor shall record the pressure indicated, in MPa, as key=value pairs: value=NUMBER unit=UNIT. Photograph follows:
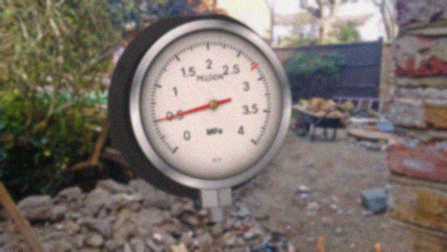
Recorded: value=0.5 unit=MPa
